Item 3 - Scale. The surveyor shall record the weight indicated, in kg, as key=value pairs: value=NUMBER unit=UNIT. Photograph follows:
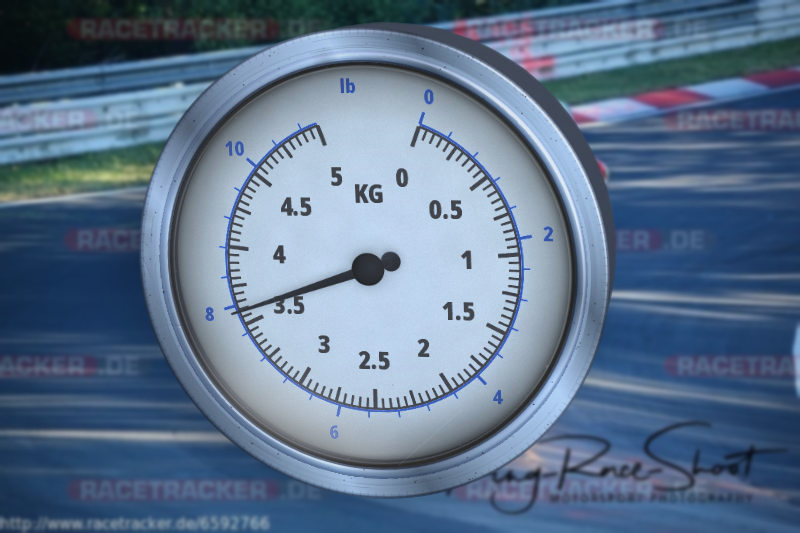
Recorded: value=3.6 unit=kg
